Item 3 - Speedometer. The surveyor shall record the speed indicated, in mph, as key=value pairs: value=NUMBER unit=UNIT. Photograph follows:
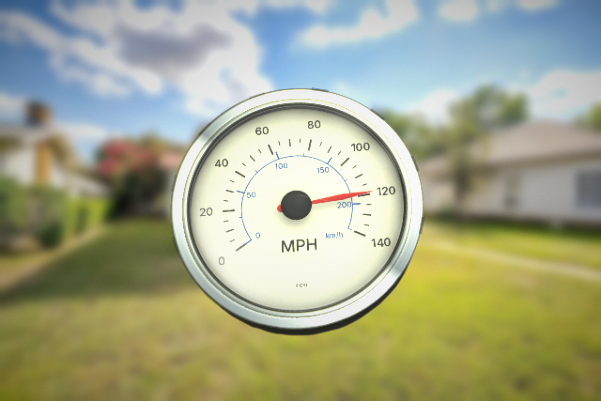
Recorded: value=120 unit=mph
